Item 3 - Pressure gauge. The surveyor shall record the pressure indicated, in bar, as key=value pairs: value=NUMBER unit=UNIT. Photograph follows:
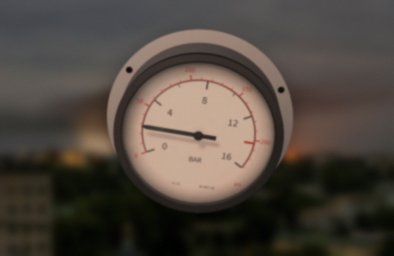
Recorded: value=2 unit=bar
